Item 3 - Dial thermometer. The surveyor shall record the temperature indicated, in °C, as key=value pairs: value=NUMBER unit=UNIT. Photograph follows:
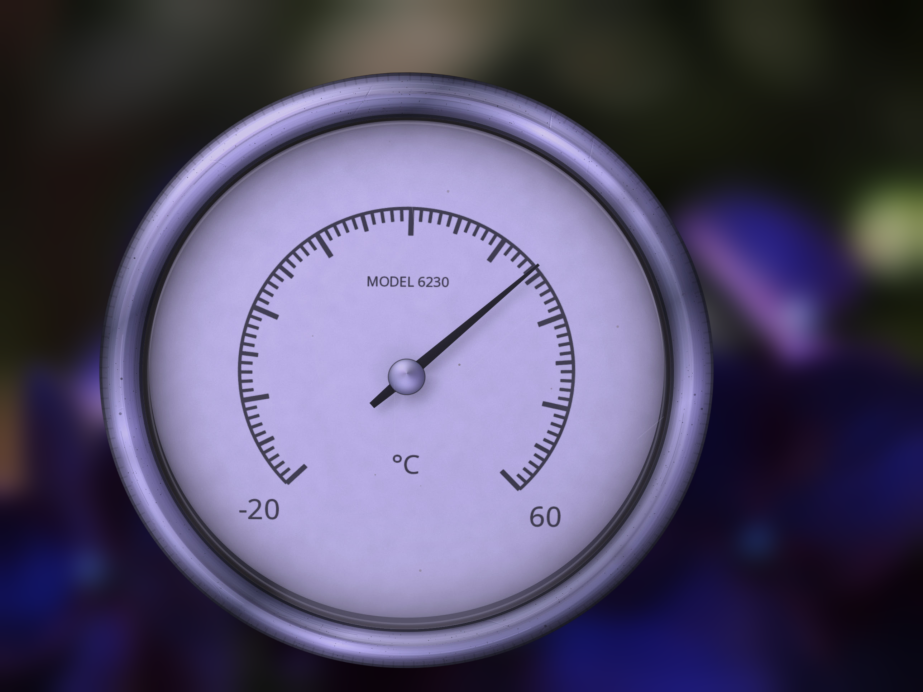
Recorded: value=34 unit=°C
